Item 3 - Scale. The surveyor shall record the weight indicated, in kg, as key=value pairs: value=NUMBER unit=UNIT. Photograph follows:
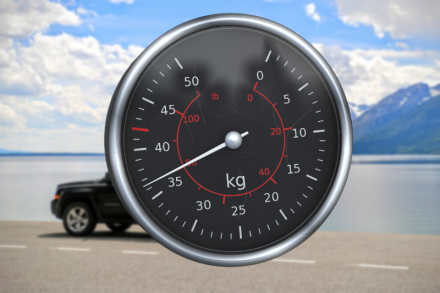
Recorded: value=36.5 unit=kg
